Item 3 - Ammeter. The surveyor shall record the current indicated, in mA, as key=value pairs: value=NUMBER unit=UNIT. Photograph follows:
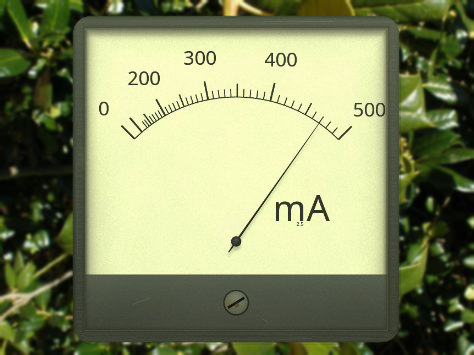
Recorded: value=470 unit=mA
